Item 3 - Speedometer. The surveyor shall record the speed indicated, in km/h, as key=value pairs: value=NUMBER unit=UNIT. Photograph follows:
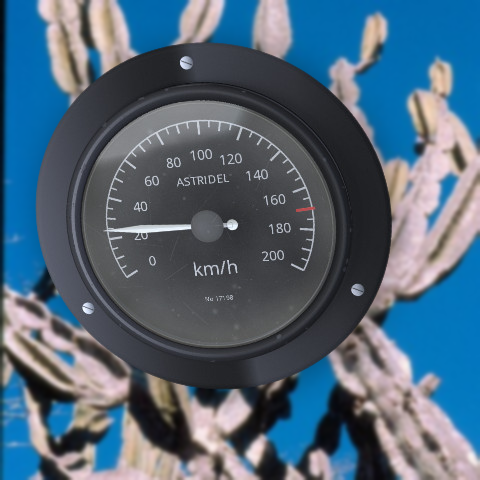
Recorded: value=25 unit=km/h
